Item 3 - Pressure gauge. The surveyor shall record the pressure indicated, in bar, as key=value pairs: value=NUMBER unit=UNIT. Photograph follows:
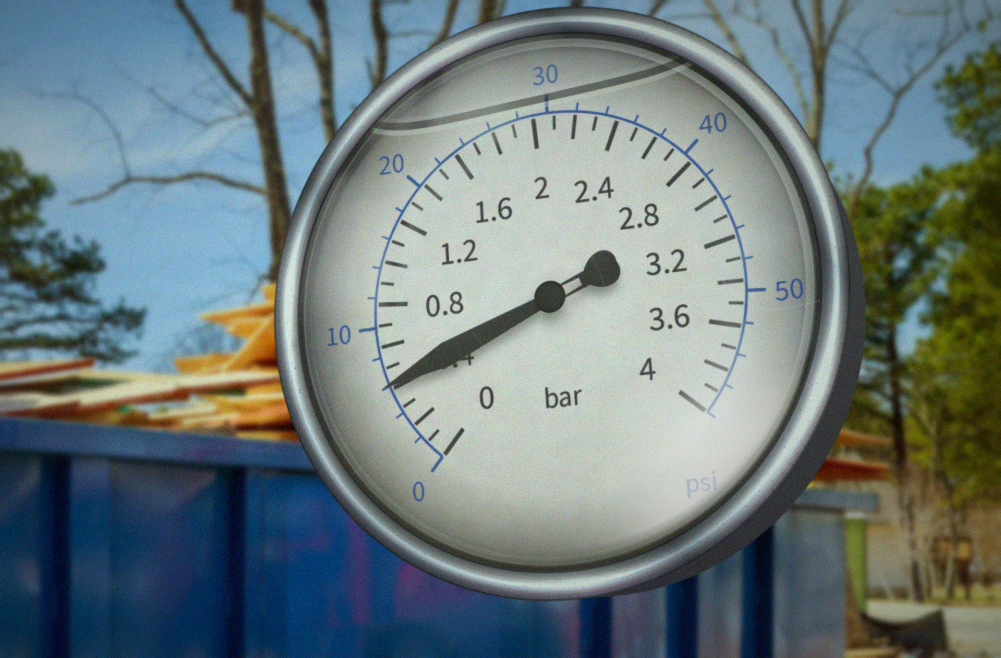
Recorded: value=0.4 unit=bar
